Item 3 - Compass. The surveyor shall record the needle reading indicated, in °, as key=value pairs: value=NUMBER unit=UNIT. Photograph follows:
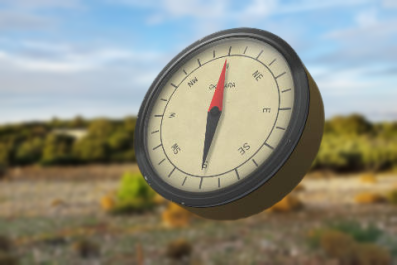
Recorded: value=0 unit=°
